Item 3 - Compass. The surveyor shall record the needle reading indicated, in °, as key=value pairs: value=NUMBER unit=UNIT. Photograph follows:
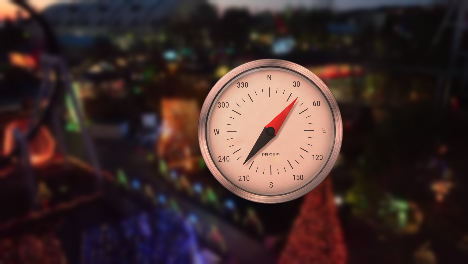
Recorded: value=40 unit=°
